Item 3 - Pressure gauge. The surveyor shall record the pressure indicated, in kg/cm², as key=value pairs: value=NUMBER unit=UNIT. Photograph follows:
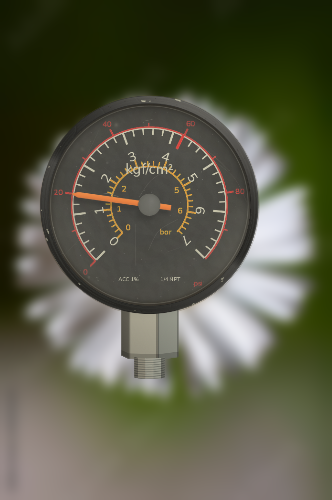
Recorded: value=1.4 unit=kg/cm²
